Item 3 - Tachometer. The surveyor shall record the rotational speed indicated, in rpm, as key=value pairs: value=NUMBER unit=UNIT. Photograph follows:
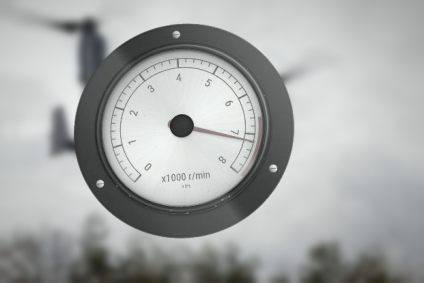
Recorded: value=7200 unit=rpm
